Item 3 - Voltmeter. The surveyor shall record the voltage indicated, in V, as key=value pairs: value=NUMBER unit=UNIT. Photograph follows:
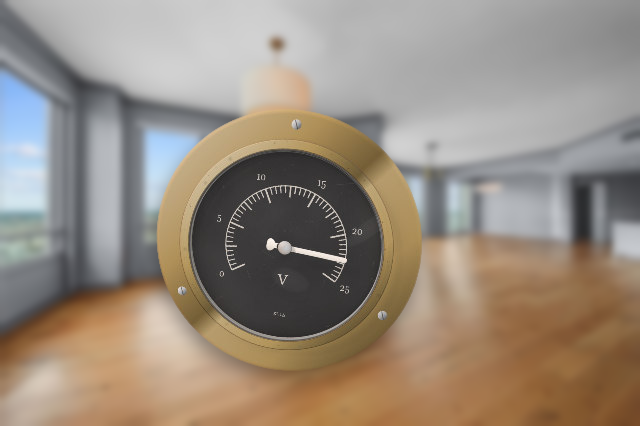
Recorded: value=22.5 unit=V
